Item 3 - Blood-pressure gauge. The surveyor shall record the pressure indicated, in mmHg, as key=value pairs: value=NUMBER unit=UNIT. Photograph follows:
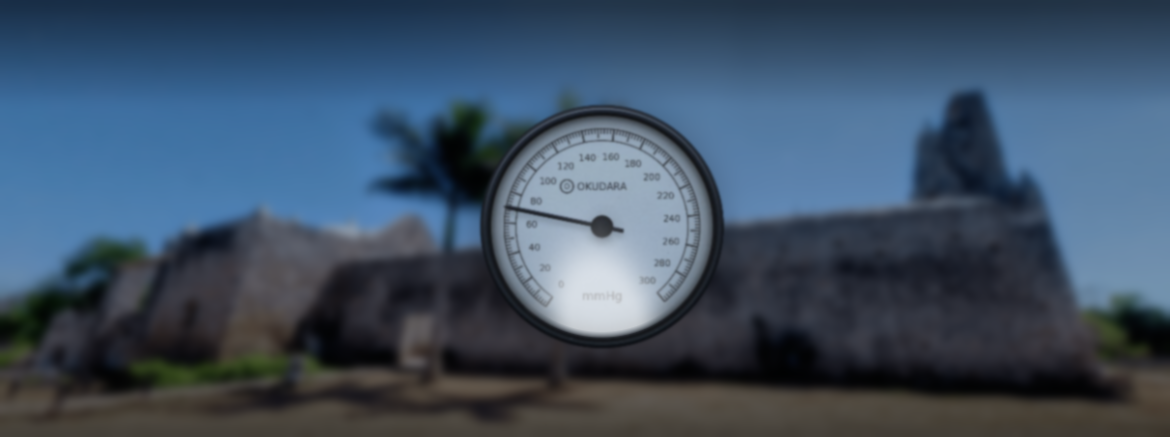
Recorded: value=70 unit=mmHg
